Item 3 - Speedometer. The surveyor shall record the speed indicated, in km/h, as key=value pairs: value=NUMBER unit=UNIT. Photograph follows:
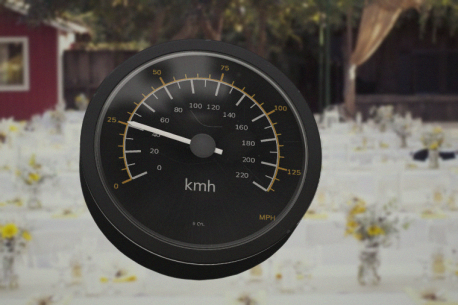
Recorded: value=40 unit=km/h
